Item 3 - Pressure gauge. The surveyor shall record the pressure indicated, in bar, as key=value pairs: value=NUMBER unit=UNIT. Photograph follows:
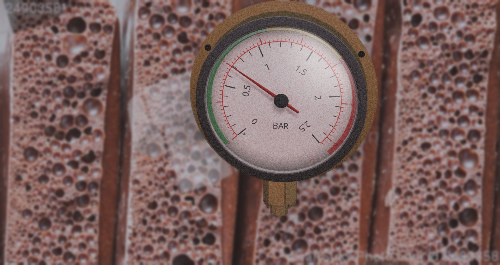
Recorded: value=0.7 unit=bar
